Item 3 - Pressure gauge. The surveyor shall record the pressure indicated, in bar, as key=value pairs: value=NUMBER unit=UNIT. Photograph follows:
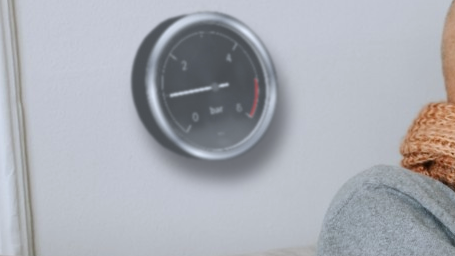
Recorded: value=1 unit=bar
